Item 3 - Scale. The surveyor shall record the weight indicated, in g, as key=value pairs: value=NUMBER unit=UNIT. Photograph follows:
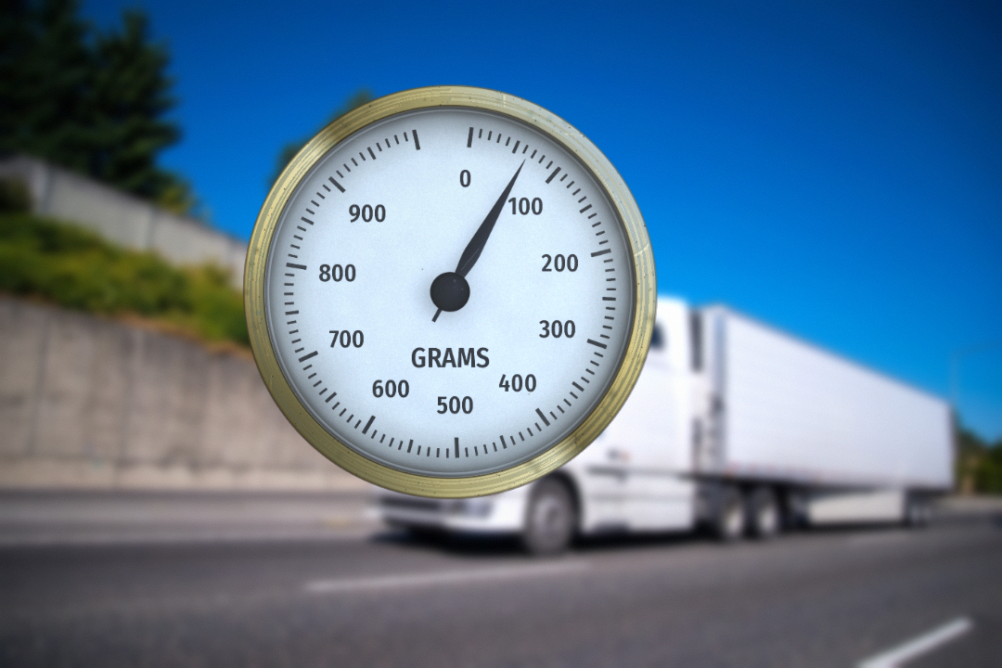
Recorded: value=65 unit=g
